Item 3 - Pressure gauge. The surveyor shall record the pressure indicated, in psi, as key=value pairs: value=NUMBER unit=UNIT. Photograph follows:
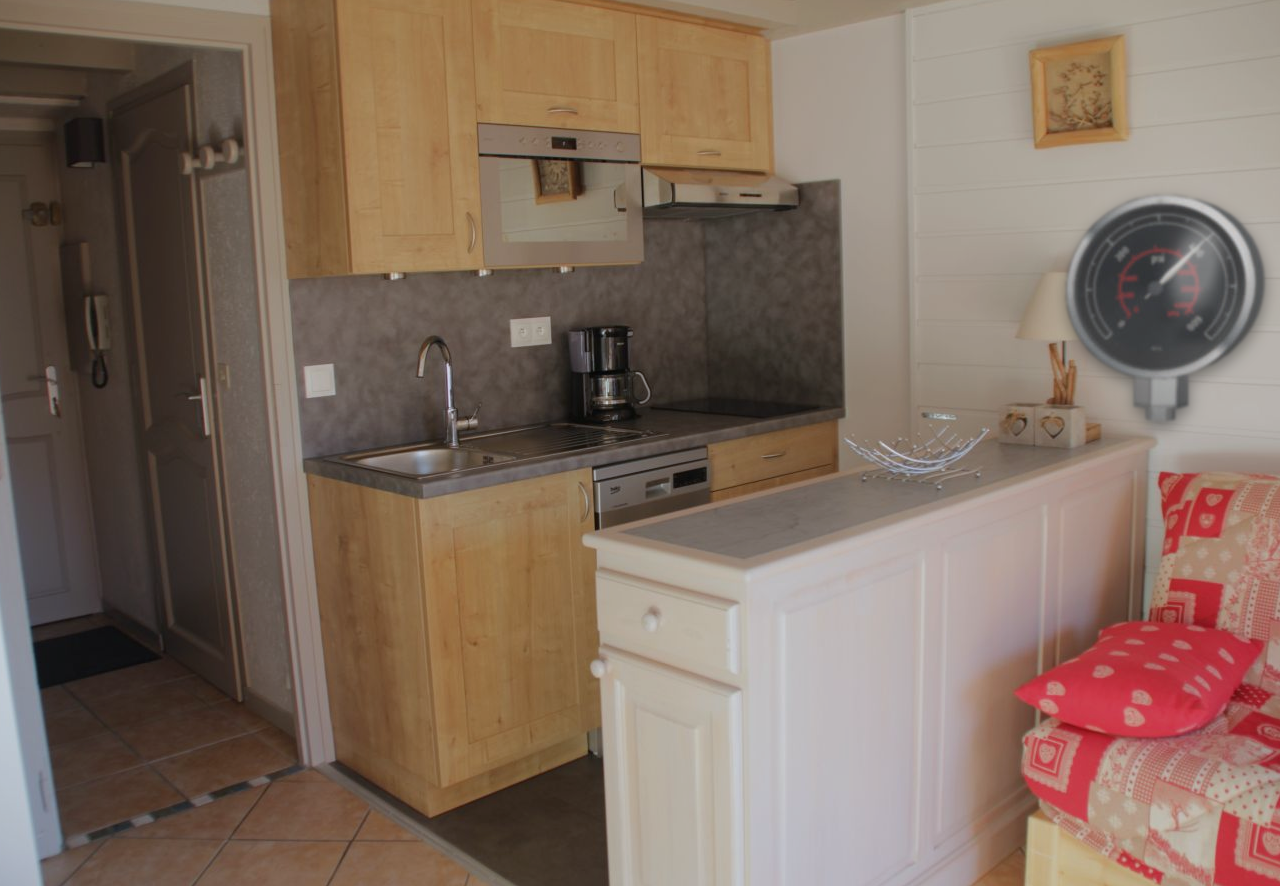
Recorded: value=400 unit=psi
